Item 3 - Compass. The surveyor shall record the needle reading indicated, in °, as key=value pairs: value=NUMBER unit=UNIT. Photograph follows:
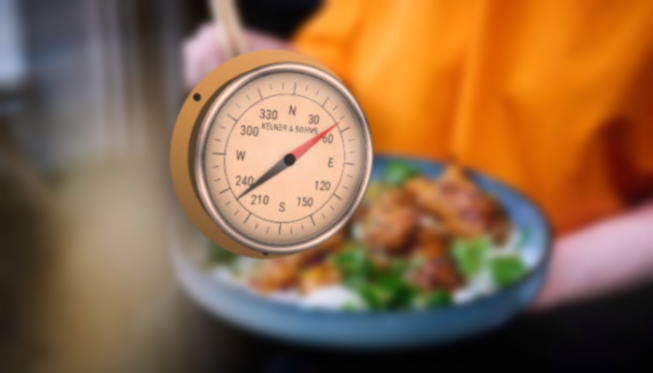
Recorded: value=50 unit=°
